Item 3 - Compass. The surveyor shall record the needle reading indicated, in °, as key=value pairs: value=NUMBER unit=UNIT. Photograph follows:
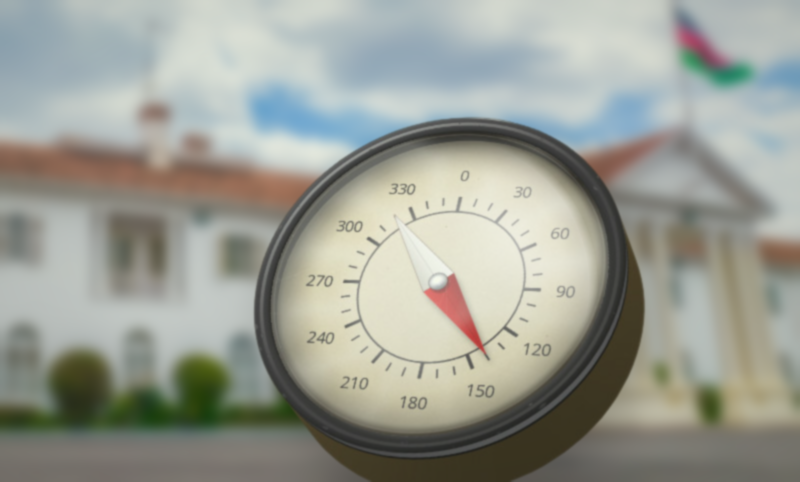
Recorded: value=140 unit=°
